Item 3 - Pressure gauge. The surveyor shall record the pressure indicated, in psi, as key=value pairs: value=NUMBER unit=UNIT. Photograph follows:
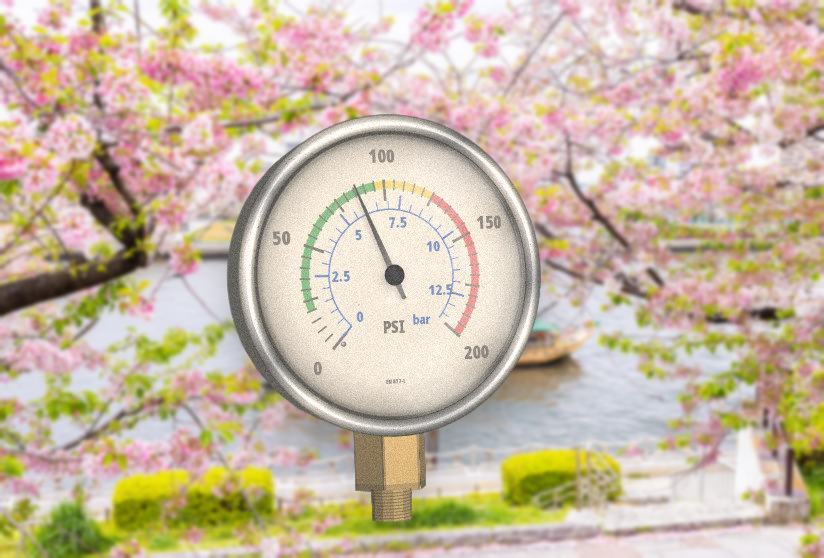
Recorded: value=85 unit=psi
